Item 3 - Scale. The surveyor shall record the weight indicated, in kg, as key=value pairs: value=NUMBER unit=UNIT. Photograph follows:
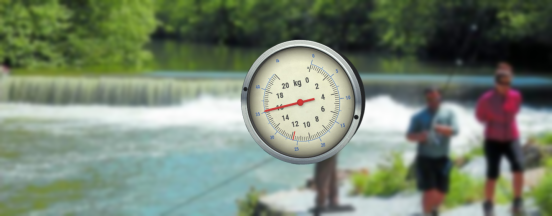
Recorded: value=16 unit=kg
